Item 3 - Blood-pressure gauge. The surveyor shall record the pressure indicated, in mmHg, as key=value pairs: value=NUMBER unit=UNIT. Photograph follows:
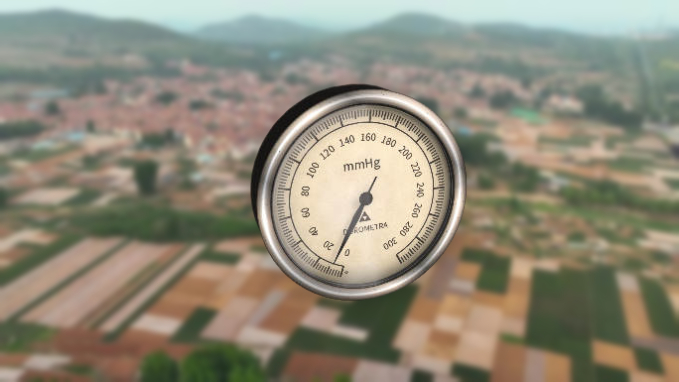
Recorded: value=10 unit=mmHg
